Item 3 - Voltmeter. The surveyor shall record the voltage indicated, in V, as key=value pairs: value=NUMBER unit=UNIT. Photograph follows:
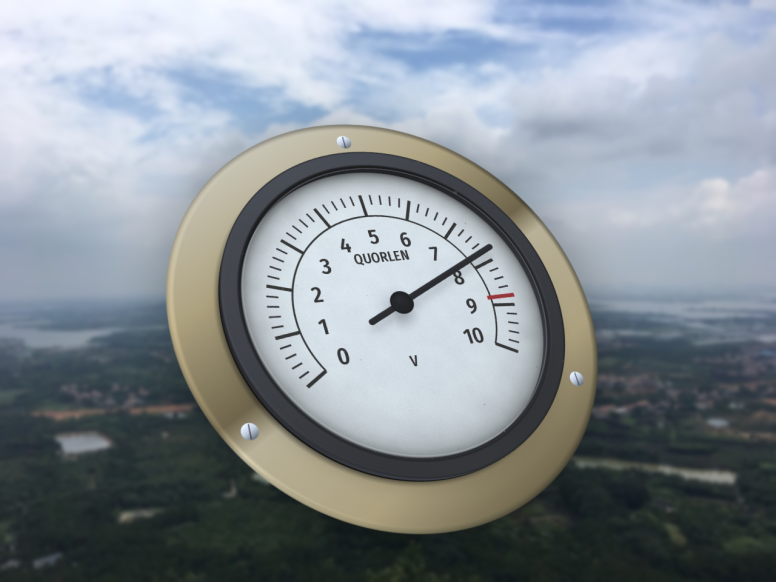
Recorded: value=7.8 unit=V
